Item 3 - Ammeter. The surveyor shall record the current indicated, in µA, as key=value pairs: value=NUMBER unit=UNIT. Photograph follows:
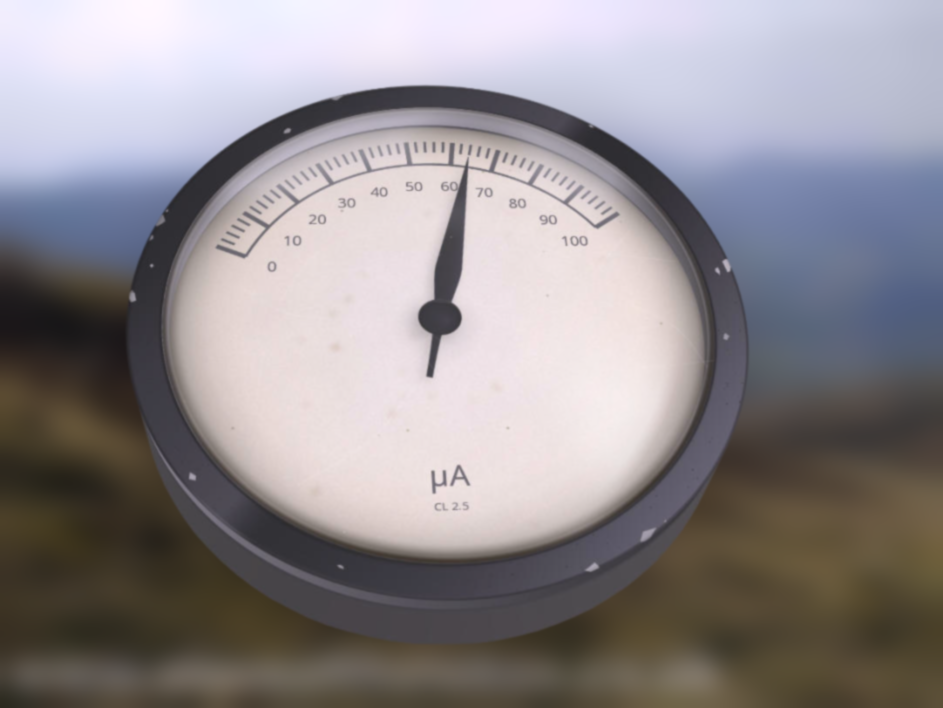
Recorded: value=64 unit=µA
